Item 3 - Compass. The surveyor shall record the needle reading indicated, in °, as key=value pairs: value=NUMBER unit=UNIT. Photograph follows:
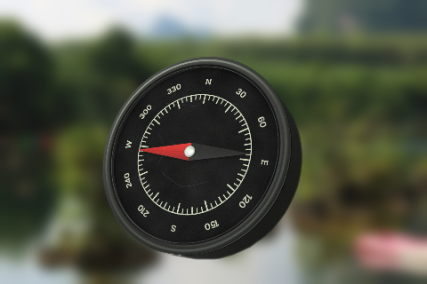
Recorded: value=265 unit=°
